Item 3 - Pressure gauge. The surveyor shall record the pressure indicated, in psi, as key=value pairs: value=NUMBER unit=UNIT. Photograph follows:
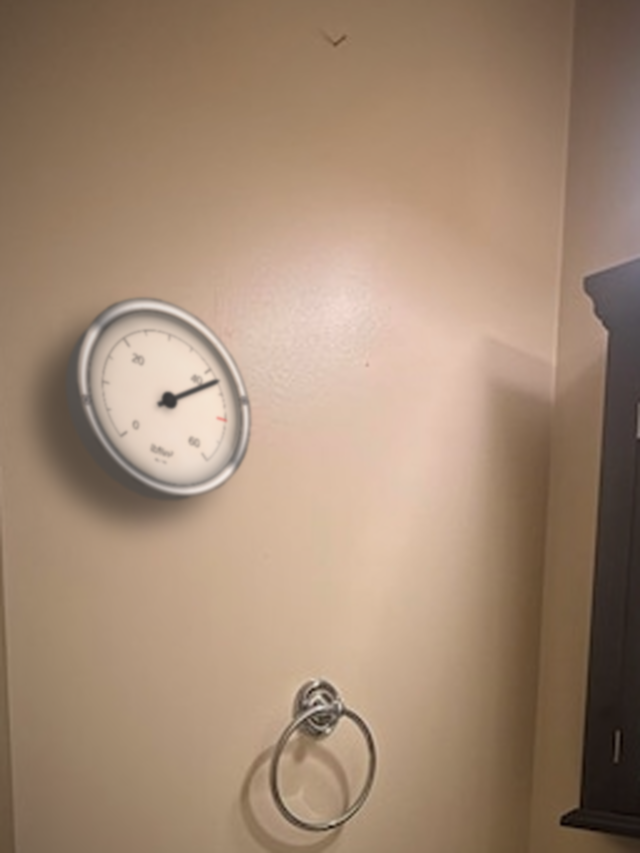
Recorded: value=42.5 unit=psi
